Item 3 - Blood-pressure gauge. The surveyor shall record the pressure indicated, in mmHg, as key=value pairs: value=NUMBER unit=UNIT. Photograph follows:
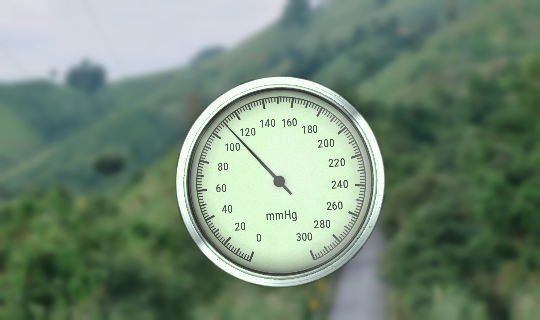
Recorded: value=110 unit=mmHg
